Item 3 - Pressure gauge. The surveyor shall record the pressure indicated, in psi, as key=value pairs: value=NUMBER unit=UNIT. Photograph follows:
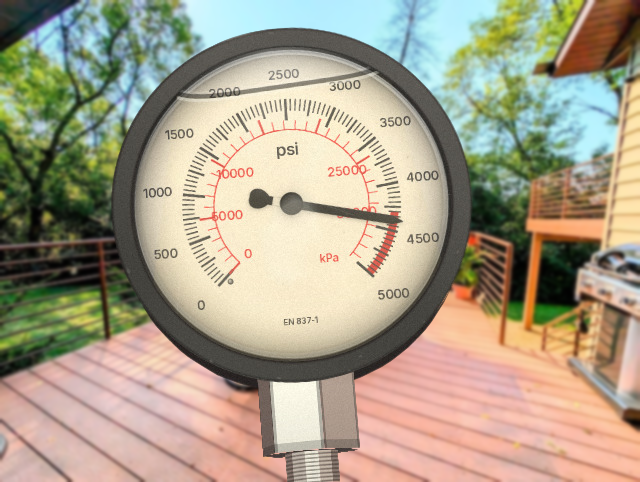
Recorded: value=4400 unit=psi
